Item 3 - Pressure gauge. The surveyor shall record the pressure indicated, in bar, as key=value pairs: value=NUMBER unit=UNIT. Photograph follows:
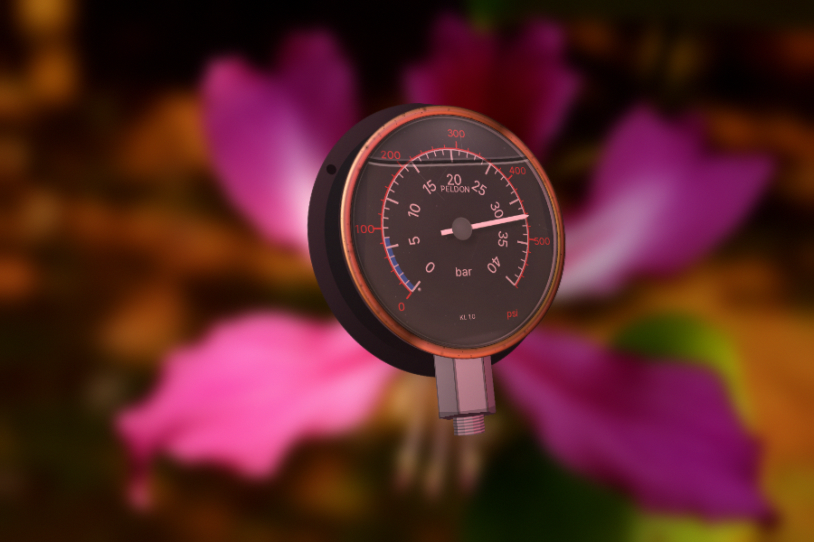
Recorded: value=32 unit=bar
